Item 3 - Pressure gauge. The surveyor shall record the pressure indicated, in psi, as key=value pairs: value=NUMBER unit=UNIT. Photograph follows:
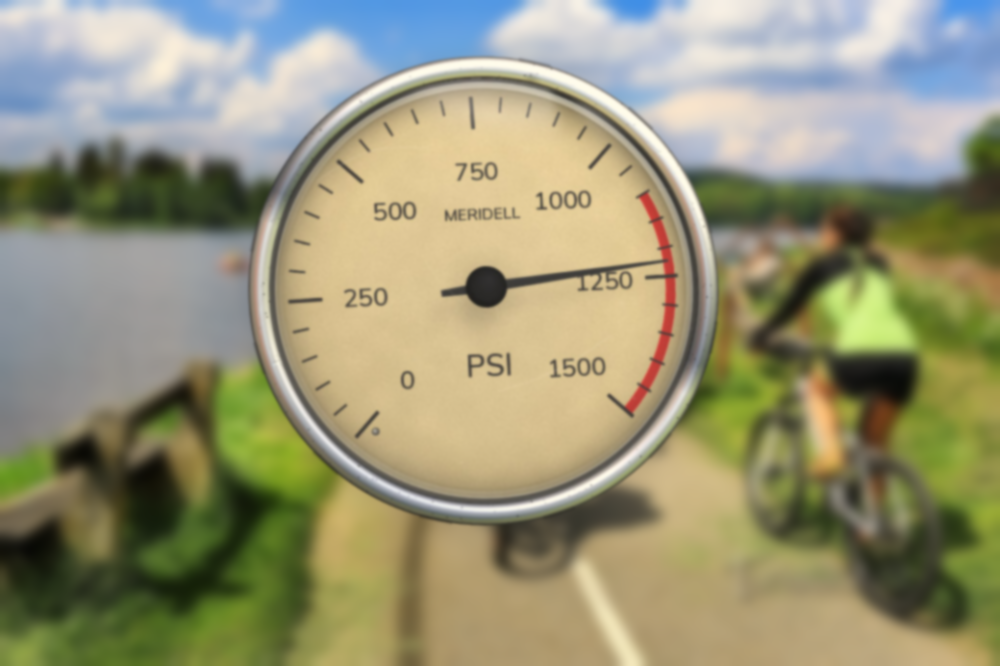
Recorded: value=1225 unit=psi
